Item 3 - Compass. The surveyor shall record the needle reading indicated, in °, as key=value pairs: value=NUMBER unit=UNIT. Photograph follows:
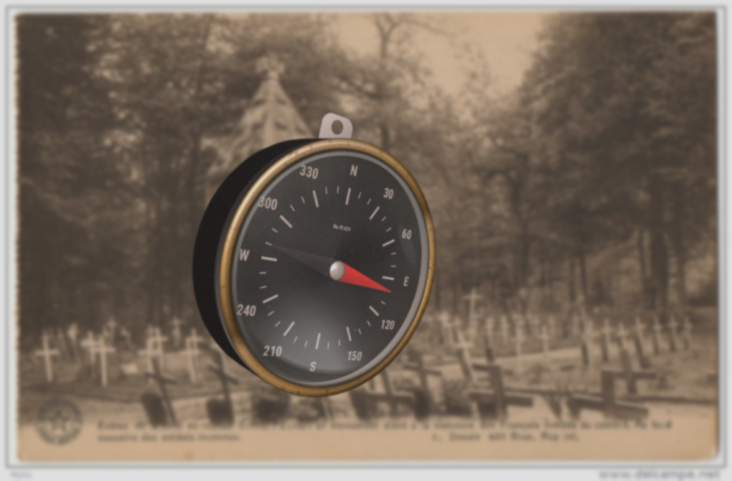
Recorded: value=100 unit=°
